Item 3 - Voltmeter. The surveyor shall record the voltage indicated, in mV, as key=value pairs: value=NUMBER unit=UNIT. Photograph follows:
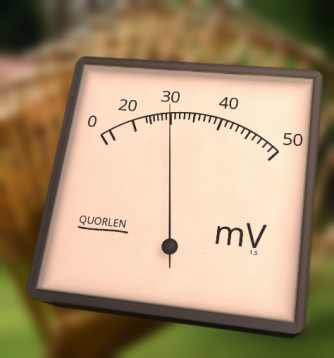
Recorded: value=30 unit=mV
